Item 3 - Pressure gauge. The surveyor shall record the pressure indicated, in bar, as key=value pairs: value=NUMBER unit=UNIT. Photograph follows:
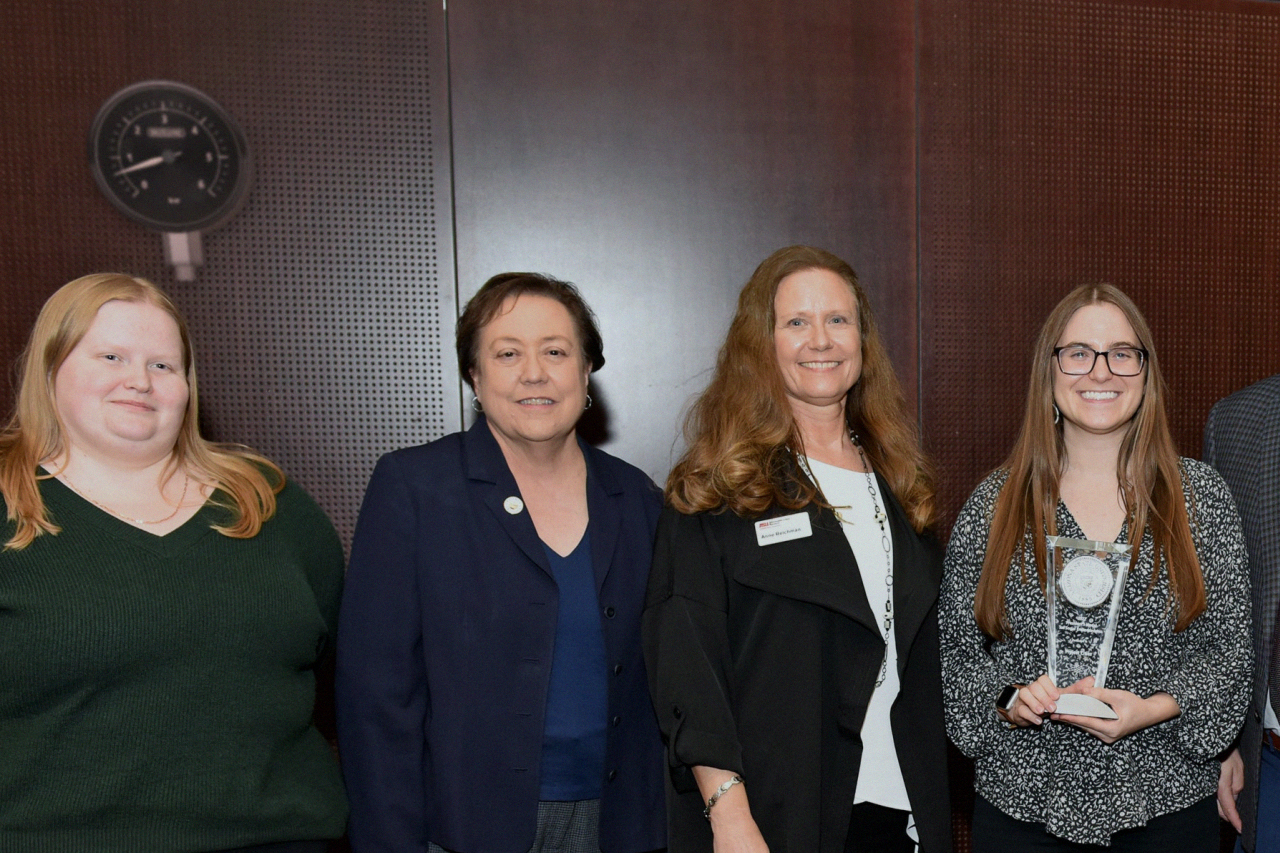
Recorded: value=0.6 unit=bar
